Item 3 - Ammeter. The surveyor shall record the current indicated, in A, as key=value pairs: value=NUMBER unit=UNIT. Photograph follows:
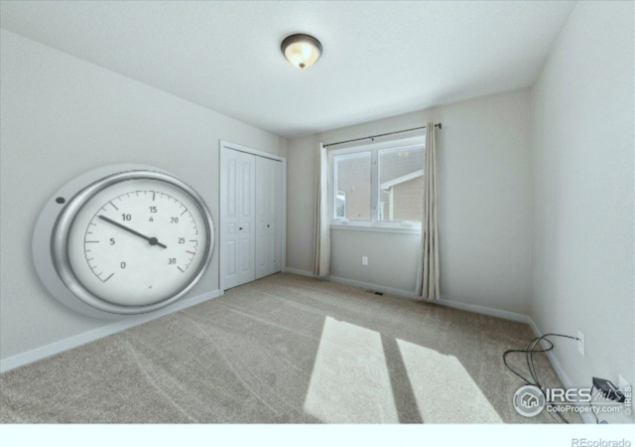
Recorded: value=8 unit=A
